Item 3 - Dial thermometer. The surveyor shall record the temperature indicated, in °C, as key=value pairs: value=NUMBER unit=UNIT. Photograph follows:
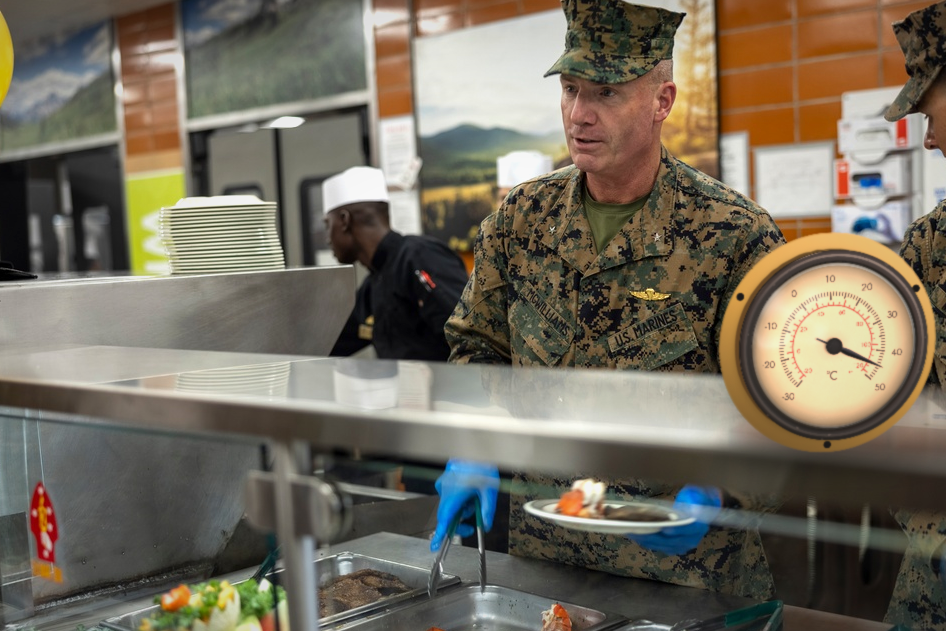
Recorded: value=45 unit=°C
